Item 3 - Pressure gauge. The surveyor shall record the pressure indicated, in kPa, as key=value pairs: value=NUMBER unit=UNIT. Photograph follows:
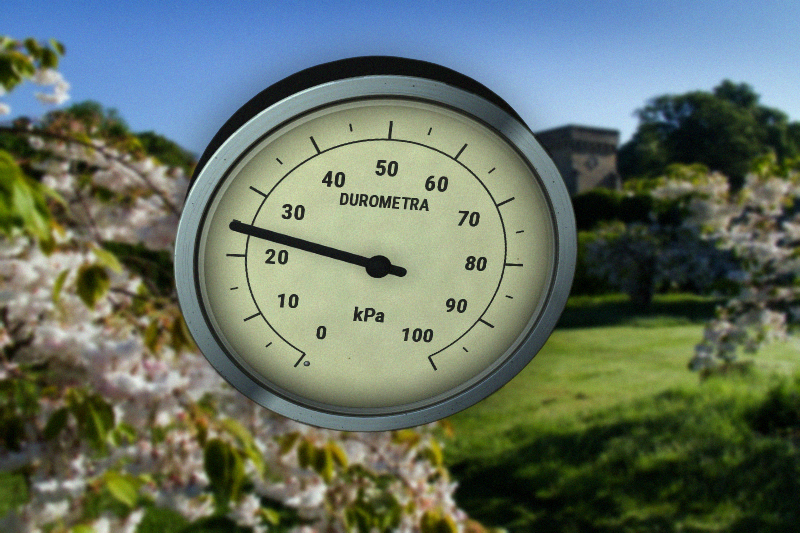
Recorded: value=25 unit=kPa
